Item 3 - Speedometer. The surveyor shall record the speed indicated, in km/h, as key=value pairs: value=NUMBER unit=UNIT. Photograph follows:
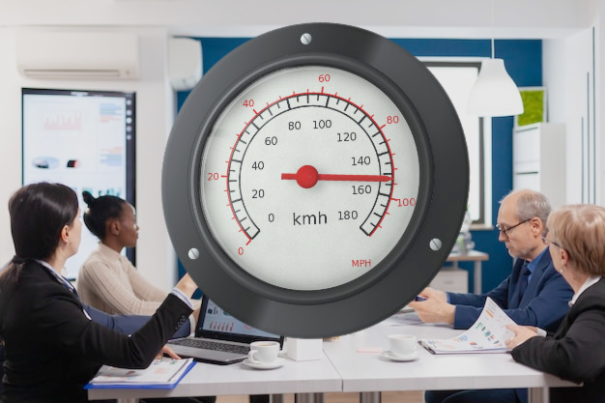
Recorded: value=152.5 unit=km/h
